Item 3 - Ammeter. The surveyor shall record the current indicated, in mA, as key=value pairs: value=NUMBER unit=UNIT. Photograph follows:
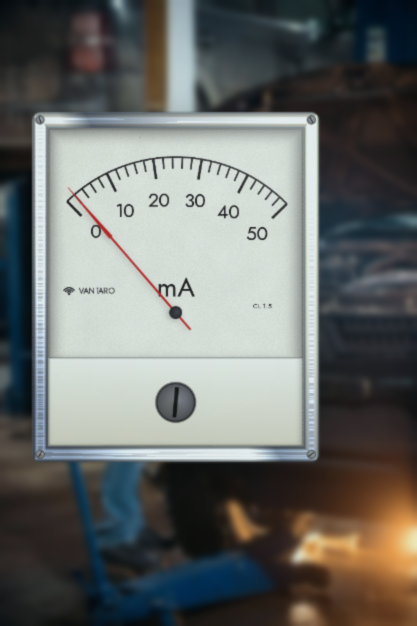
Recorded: value=2 unit=mA
